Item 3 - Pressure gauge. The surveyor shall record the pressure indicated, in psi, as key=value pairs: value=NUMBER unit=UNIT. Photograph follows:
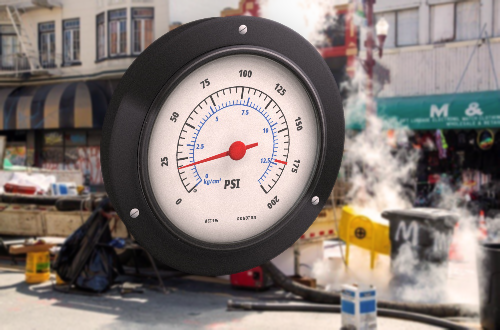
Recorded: value=20 unit=psi
